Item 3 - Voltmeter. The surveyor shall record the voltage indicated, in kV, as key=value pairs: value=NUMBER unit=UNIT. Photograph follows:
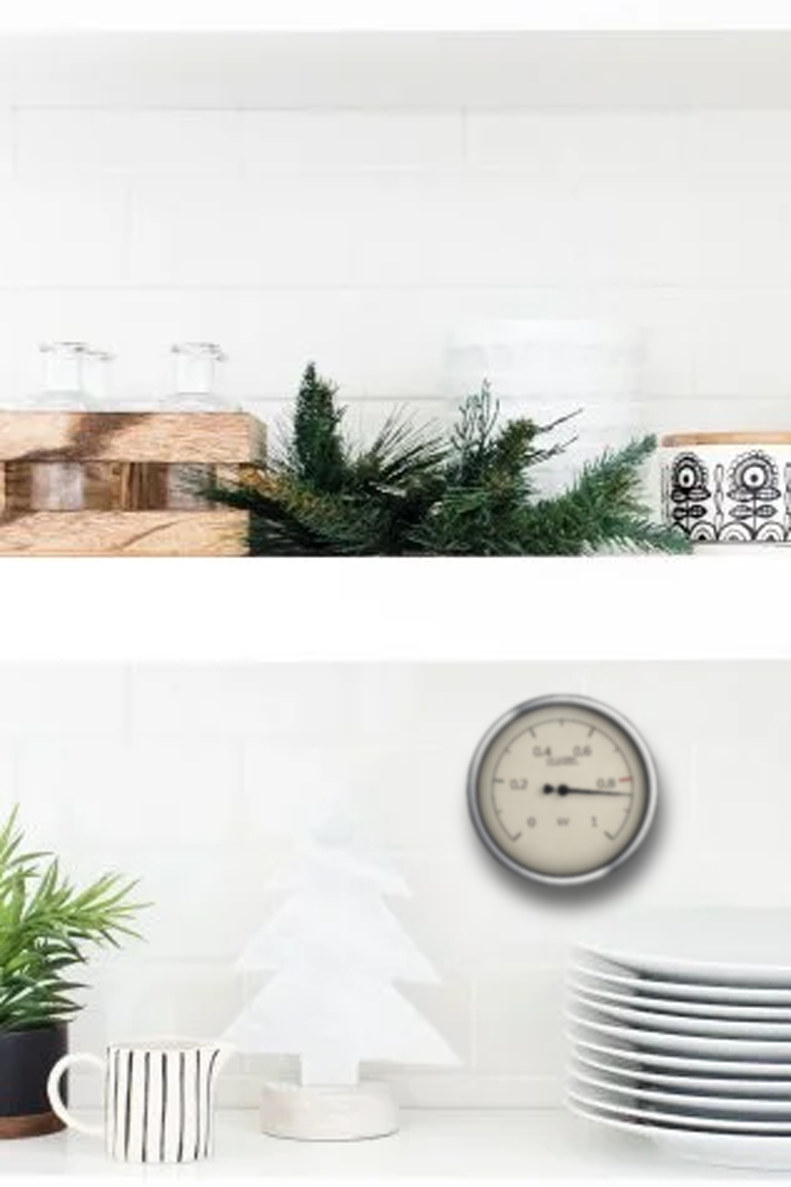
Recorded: value=0.85 unit=kV
